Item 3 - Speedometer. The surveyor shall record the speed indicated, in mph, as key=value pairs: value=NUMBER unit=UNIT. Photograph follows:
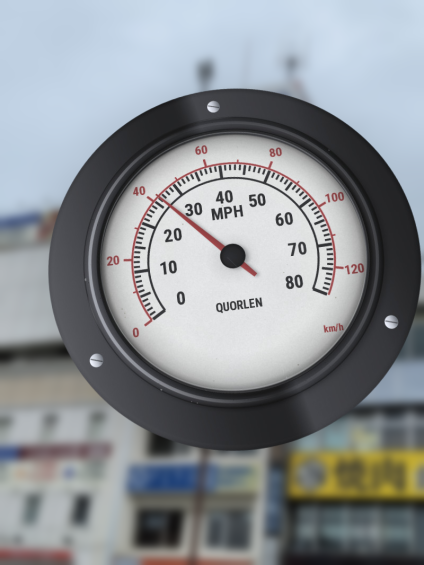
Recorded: value=26 unit=mph
